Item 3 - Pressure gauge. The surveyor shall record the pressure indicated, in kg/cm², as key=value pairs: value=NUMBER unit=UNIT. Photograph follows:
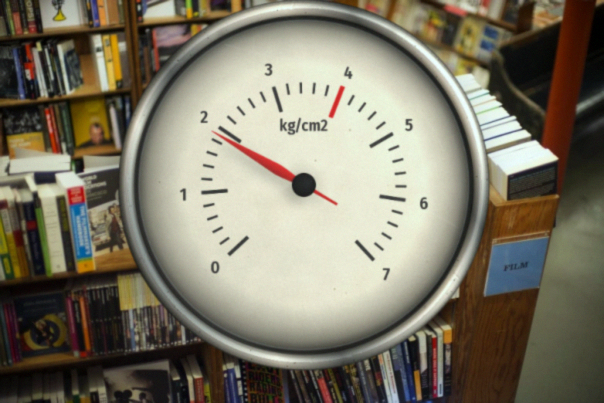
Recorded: value=1.9 unit=kg/cm²
